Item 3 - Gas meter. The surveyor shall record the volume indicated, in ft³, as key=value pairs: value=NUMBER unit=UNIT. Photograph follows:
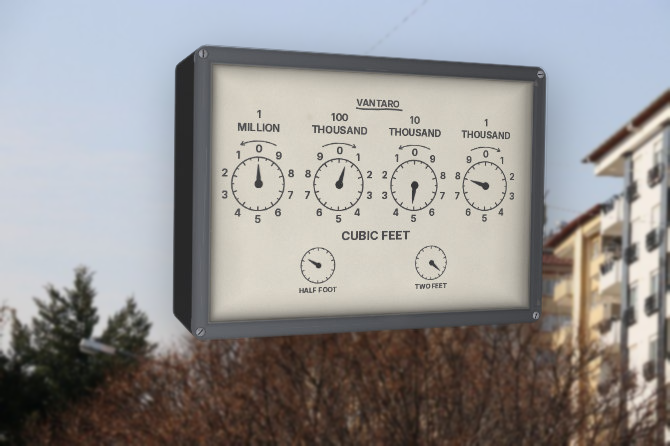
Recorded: value=4800 unit=ft³
